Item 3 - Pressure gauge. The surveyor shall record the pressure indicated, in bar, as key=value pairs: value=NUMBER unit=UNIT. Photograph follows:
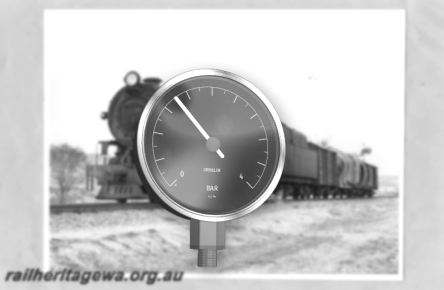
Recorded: value=1.4 unit=bar
